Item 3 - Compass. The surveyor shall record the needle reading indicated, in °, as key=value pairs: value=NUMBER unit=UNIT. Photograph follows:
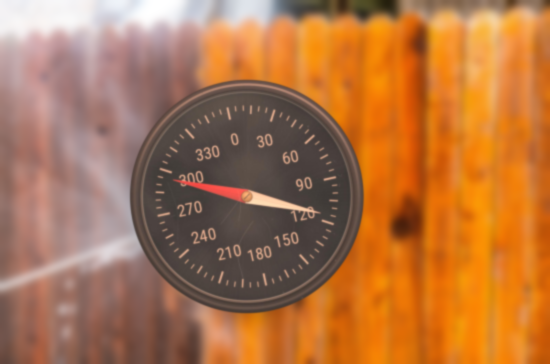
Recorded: value=295 unit=°
